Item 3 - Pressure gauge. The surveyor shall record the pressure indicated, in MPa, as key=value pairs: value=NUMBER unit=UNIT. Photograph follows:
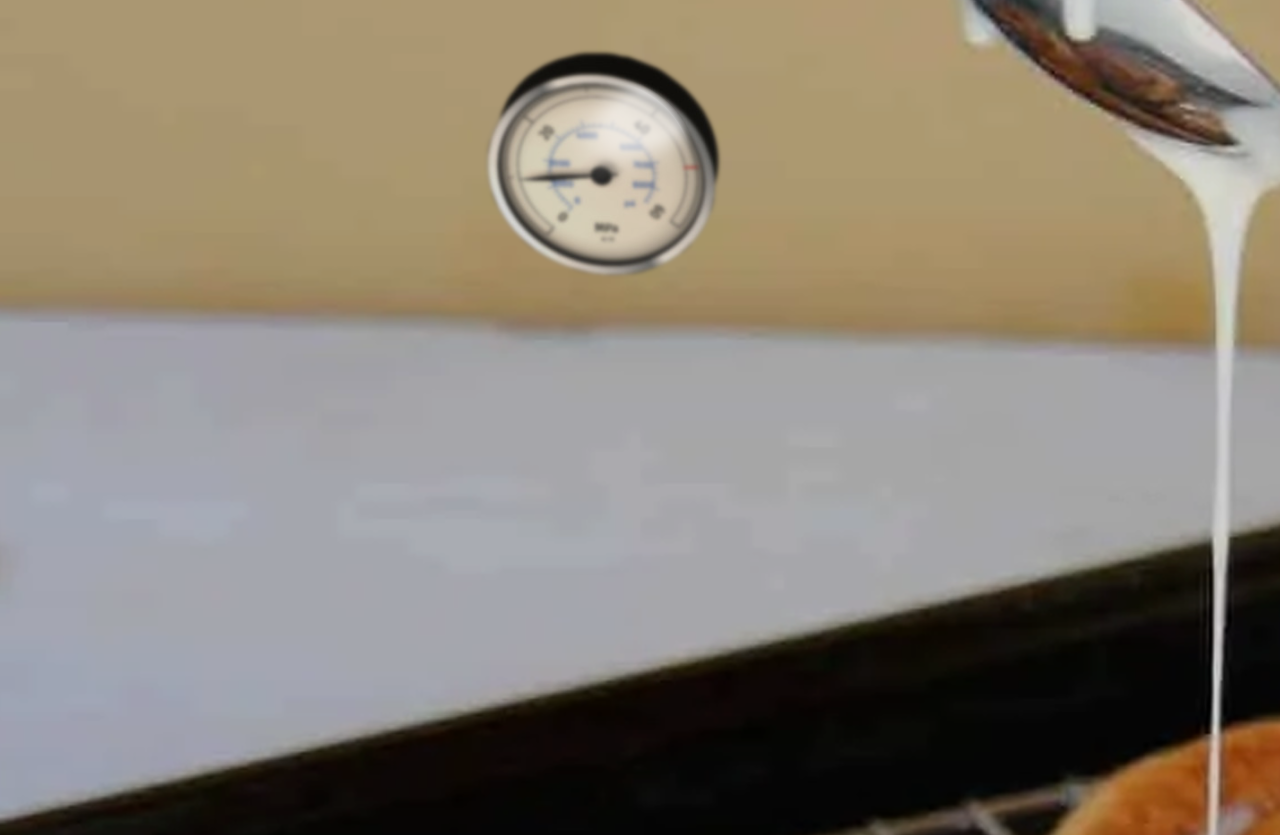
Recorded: value=10 unit=MPa
